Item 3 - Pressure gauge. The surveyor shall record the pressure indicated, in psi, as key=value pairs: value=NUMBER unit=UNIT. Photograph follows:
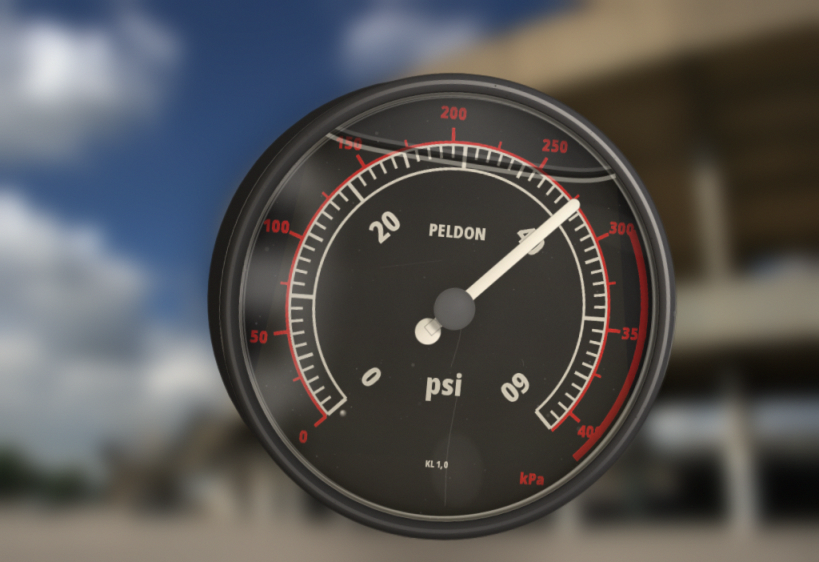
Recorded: value=40 unit=psi
